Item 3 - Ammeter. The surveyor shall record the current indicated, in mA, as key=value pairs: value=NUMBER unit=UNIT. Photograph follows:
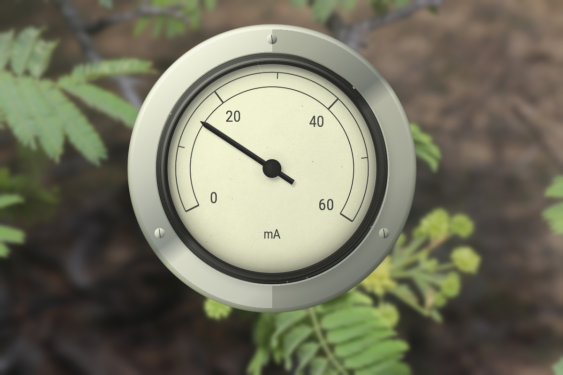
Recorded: value=15 unit=mA
